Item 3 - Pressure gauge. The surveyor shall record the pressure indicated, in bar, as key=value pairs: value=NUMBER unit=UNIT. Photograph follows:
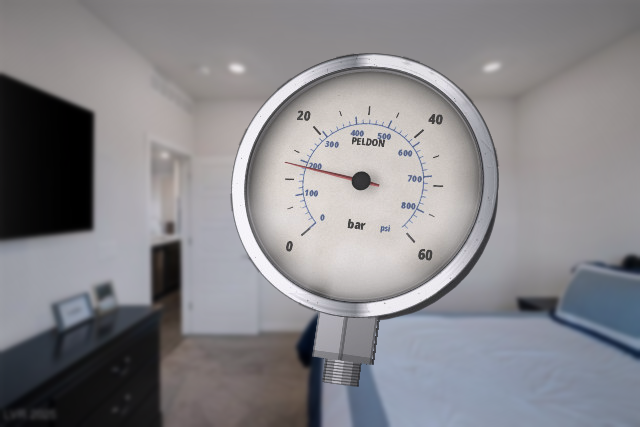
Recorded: value=12.5 unit=bar
